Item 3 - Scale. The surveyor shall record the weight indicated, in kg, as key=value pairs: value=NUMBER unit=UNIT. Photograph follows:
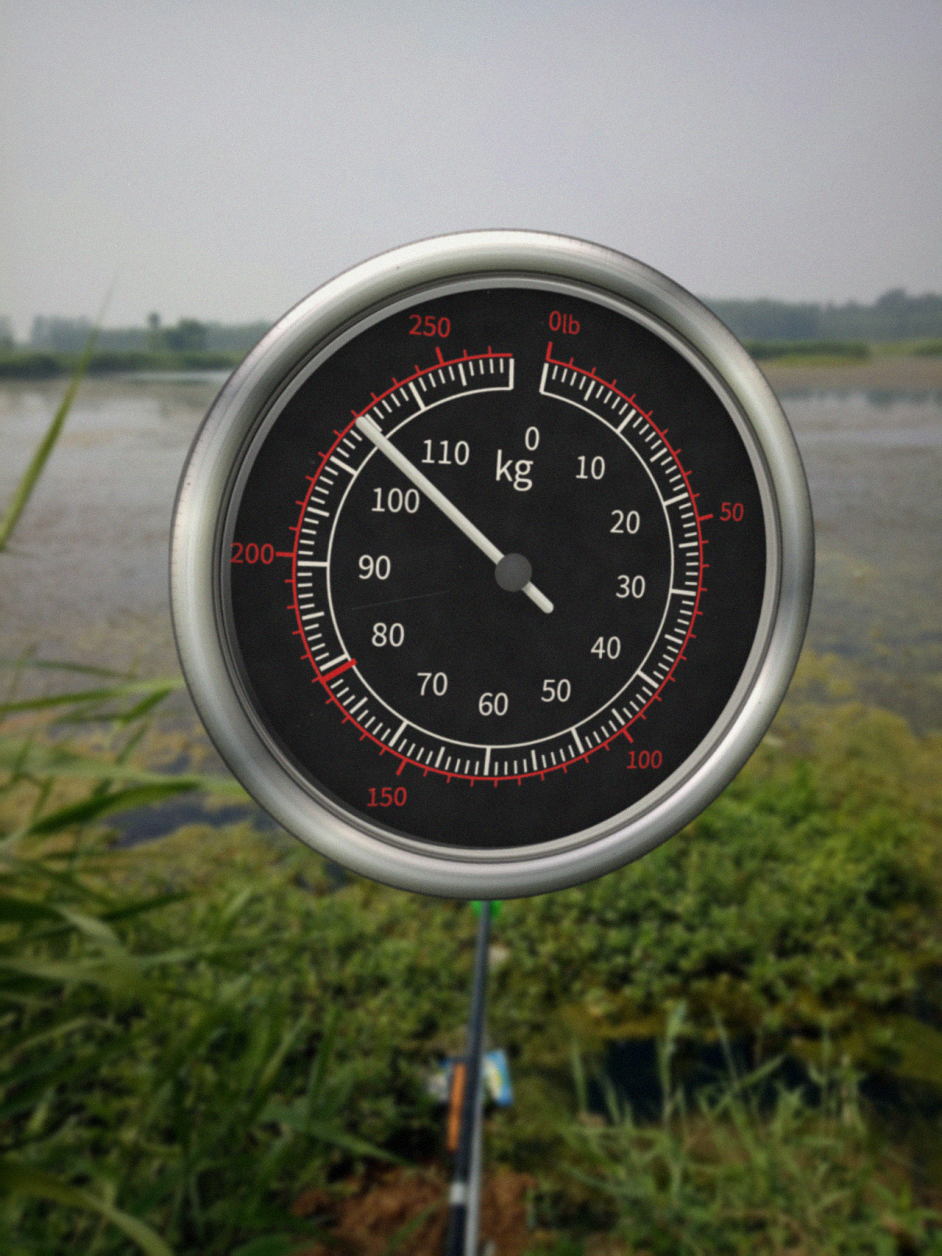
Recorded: value=104 unit=kg
